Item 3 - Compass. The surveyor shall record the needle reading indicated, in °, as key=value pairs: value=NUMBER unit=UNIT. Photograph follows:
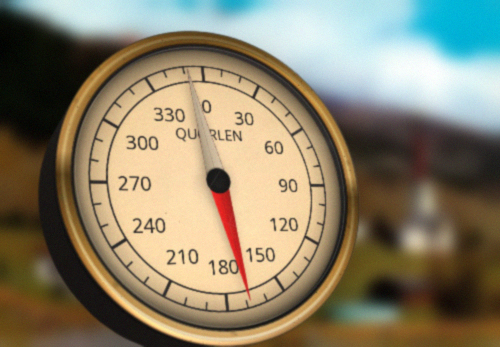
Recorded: value=170 unit=°
